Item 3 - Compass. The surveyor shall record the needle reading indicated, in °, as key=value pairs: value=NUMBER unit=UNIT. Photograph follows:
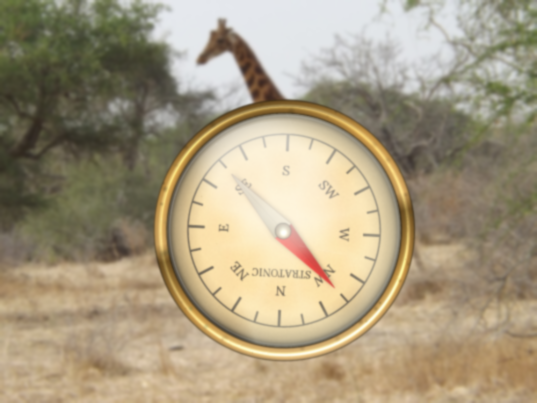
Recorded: value=315 unit=°
